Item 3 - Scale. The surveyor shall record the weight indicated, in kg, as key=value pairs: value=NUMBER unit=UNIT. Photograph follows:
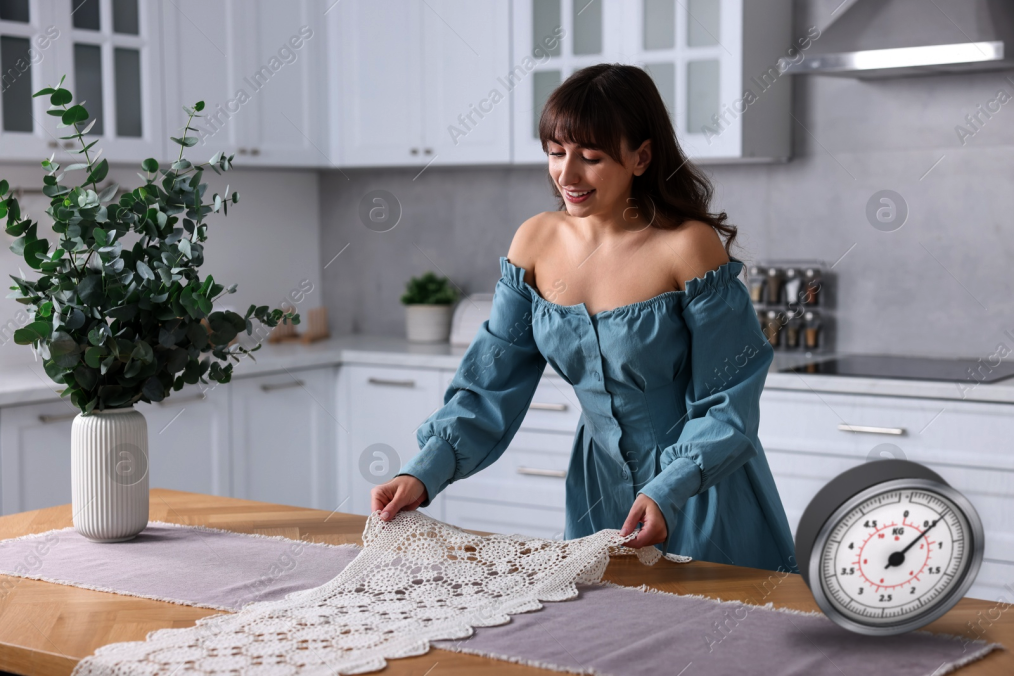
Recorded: value=0.5 unit=kg
